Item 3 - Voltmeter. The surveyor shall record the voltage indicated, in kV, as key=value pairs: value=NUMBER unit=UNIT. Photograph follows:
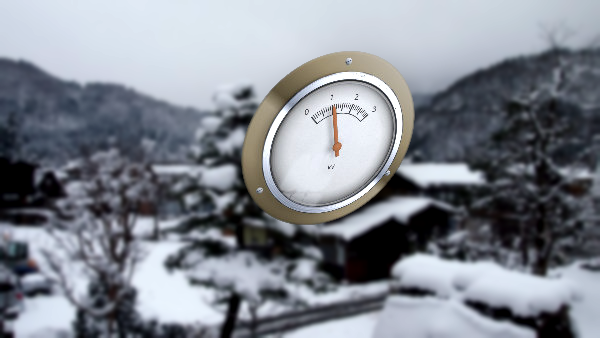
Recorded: value=1 unit=kV
